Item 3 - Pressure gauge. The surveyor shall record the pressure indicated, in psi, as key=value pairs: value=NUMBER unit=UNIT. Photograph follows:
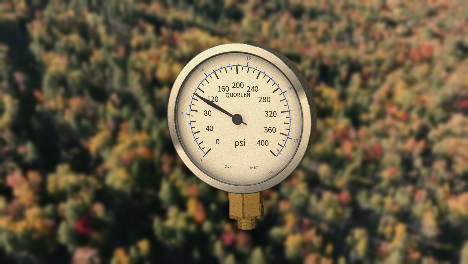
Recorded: value=110 unit=psi
